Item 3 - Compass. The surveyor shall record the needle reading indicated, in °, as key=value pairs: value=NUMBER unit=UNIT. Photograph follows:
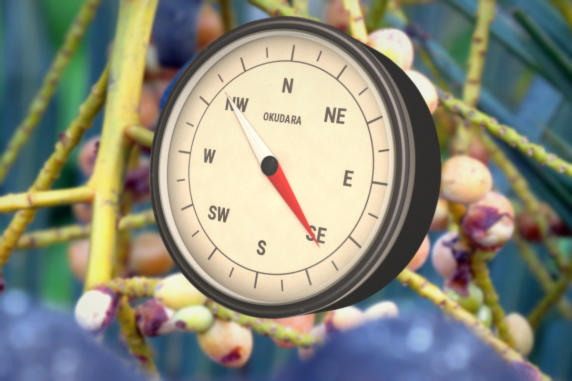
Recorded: value=135 unit=°
